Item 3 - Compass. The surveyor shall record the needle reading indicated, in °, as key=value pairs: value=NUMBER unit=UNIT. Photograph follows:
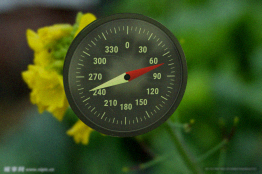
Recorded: value=70 unit=°
